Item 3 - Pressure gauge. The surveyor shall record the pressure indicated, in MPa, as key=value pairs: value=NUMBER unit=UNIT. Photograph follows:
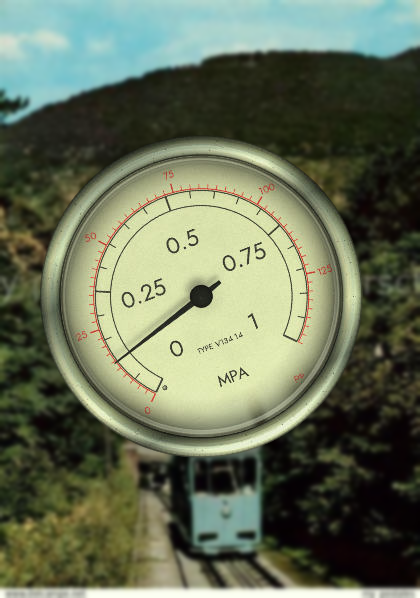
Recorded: value=0.1 unit=MPa
